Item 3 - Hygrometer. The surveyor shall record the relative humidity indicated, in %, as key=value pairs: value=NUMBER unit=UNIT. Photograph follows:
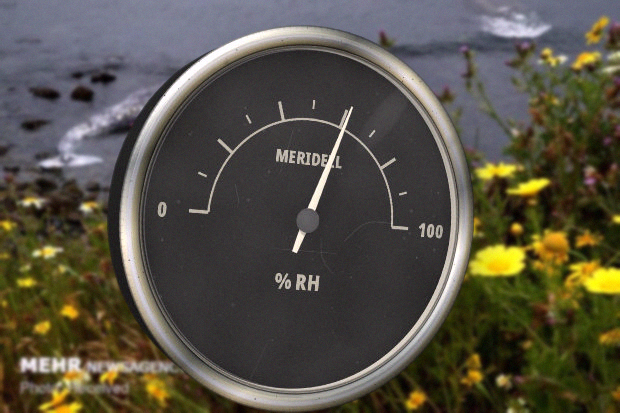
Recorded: value=60 unit=%
